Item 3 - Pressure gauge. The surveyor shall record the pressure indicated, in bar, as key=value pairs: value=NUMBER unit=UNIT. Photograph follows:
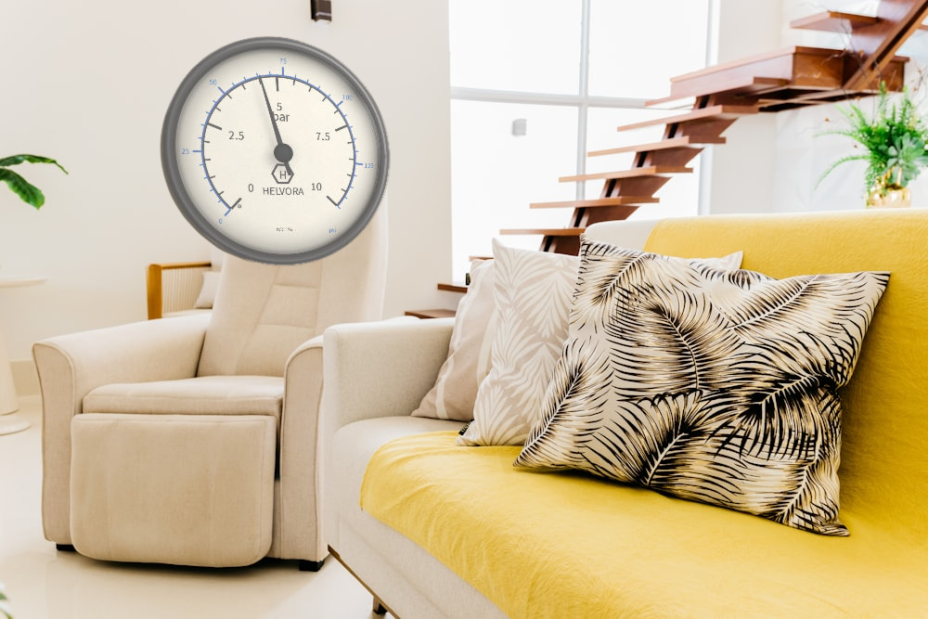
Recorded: value=4.5 unit=bar
